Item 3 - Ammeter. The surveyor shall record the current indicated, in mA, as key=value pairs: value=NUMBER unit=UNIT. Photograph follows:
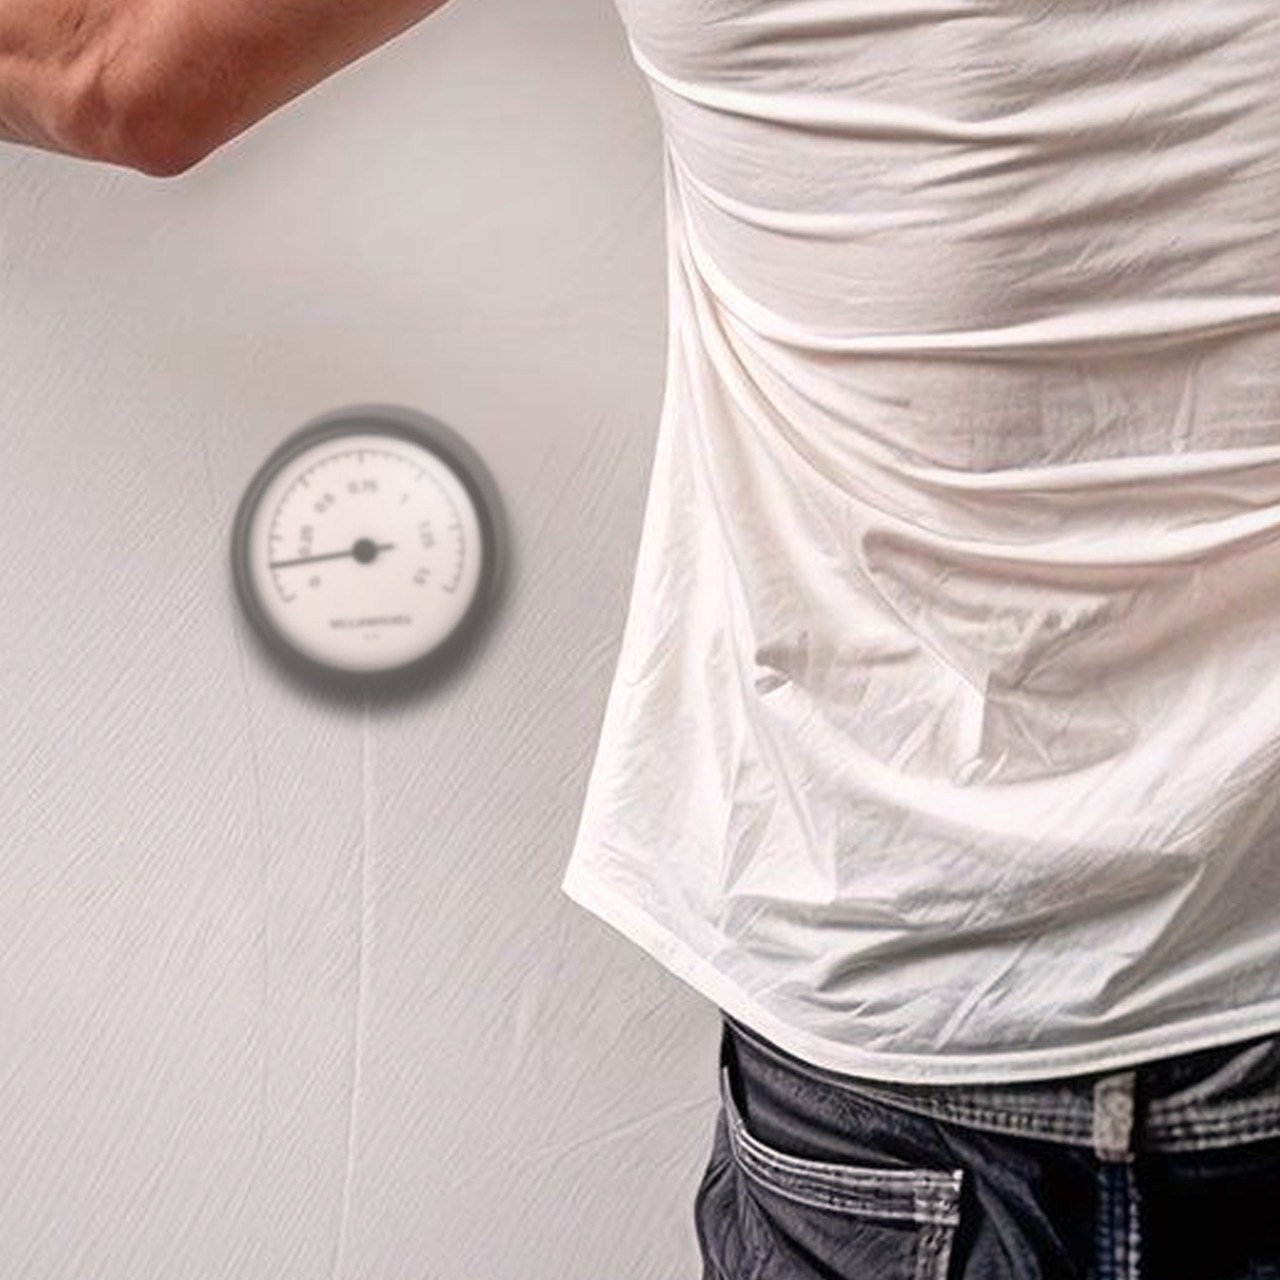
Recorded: value=0.15 unit=mA
